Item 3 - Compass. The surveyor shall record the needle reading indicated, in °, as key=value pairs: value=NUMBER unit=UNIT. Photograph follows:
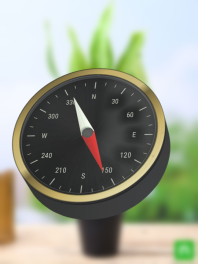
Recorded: value=155 unit=°
